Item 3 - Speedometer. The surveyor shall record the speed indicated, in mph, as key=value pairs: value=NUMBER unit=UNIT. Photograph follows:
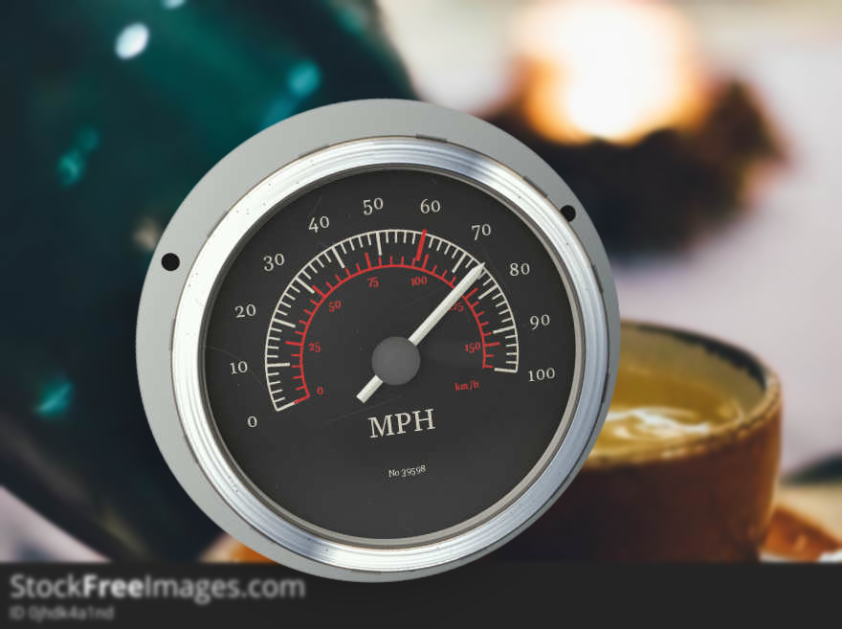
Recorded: value=74 unit=mph
